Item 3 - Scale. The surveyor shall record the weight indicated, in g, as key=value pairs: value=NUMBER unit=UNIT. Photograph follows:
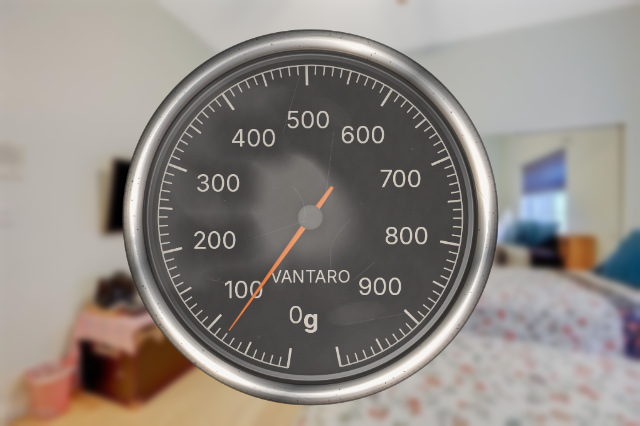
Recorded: value=80 unit=g
